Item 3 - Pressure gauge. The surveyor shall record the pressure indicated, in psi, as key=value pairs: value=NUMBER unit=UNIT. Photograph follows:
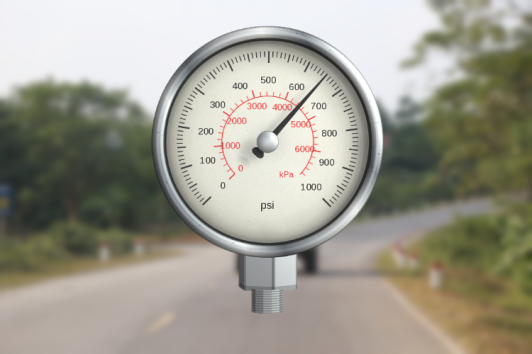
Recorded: value=650 unit=psi
